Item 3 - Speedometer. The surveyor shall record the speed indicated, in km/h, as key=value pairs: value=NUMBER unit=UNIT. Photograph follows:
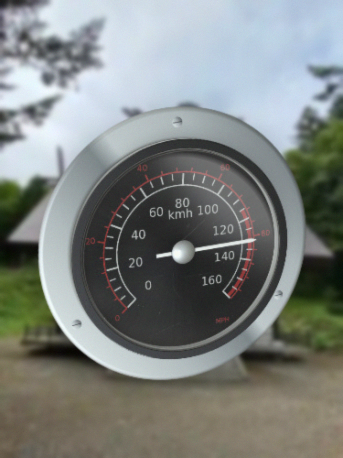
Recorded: value=130 unit=km/h
